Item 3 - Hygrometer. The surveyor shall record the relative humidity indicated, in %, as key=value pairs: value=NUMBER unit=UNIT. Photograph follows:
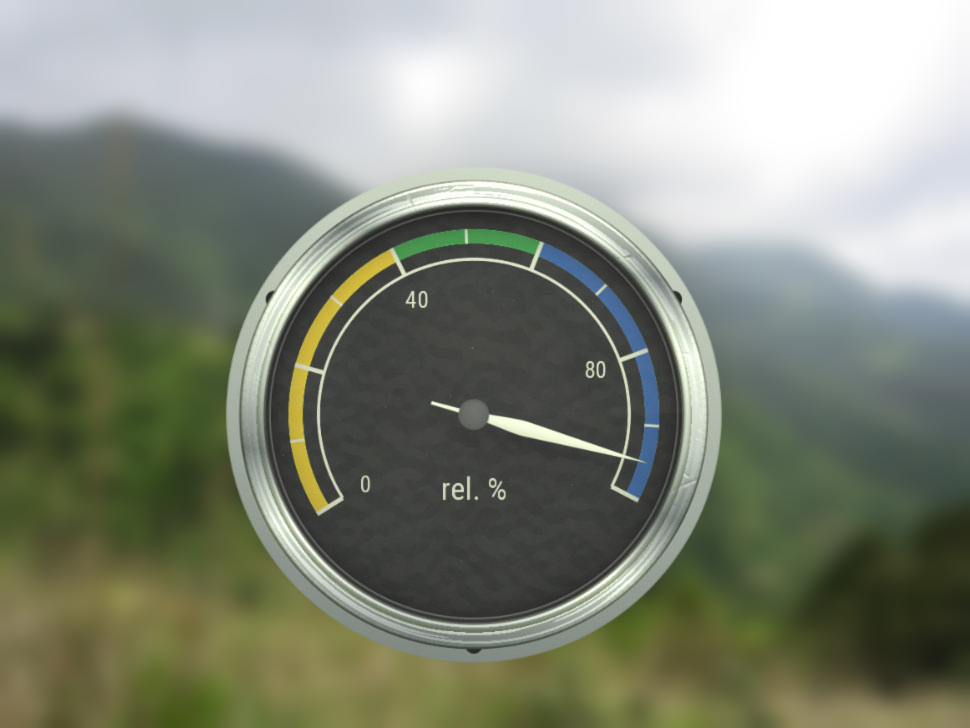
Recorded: value=95 unit=%
